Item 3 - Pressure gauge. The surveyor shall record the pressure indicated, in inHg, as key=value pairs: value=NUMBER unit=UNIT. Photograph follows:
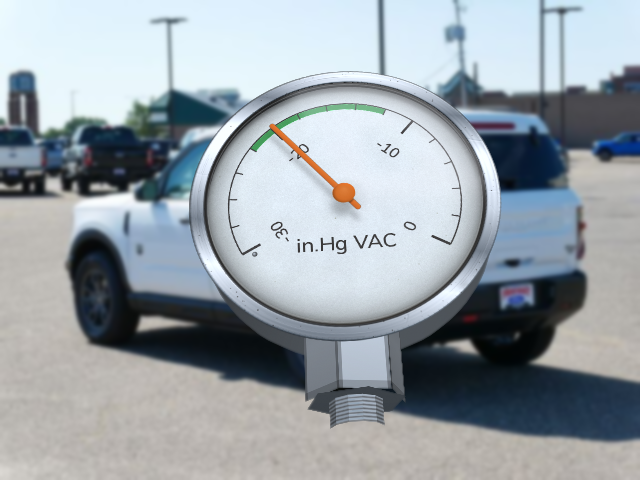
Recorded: value=-20 unit=inHg
